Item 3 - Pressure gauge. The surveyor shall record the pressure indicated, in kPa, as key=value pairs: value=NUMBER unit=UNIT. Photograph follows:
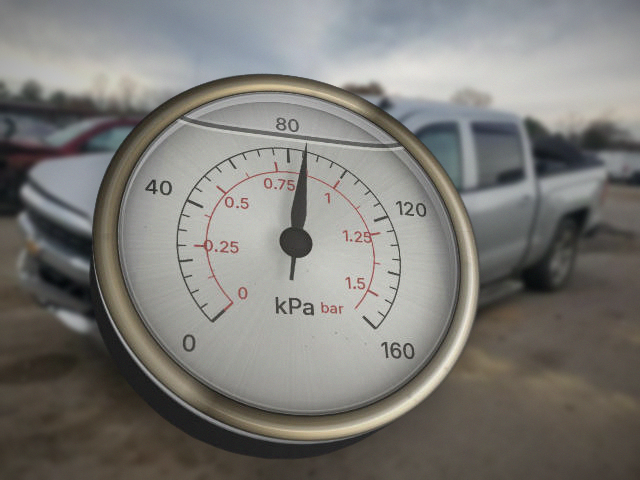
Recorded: value=85 unit=kPa
